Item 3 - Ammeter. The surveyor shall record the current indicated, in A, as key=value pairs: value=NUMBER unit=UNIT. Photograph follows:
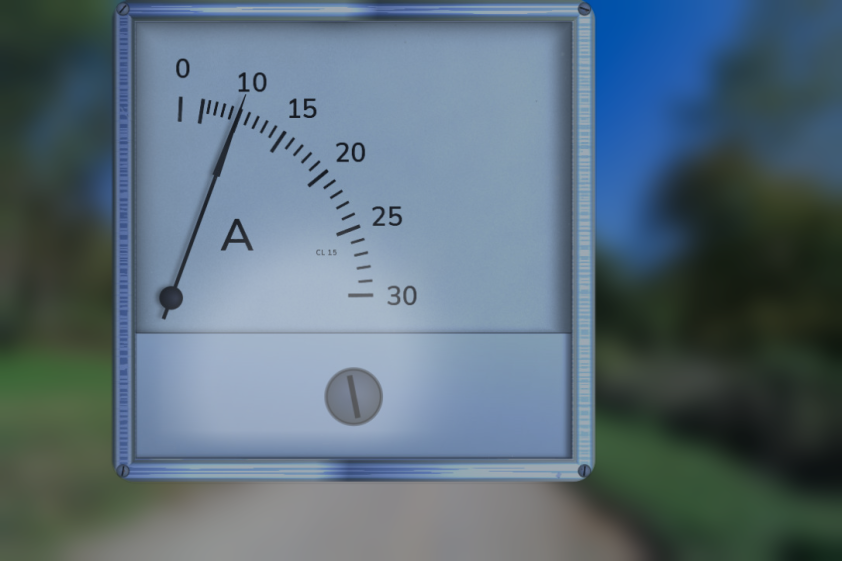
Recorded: value=10 unit=A
